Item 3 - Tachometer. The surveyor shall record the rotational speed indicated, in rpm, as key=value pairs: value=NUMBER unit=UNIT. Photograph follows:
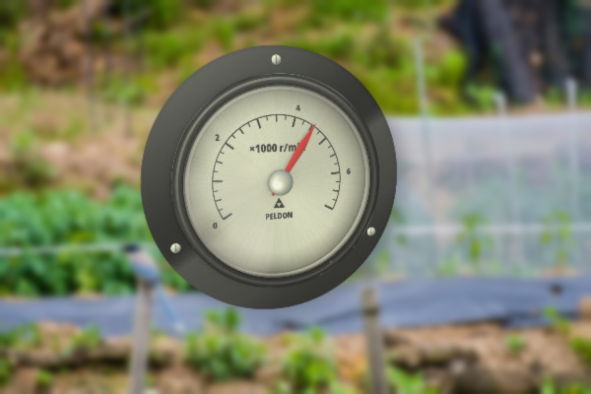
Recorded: value=4500 unit=rpm
